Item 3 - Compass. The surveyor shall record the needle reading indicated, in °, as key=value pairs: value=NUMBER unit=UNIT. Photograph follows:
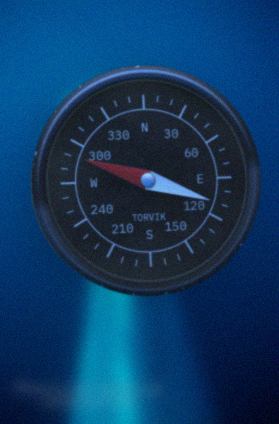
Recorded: value=290 unit=°
